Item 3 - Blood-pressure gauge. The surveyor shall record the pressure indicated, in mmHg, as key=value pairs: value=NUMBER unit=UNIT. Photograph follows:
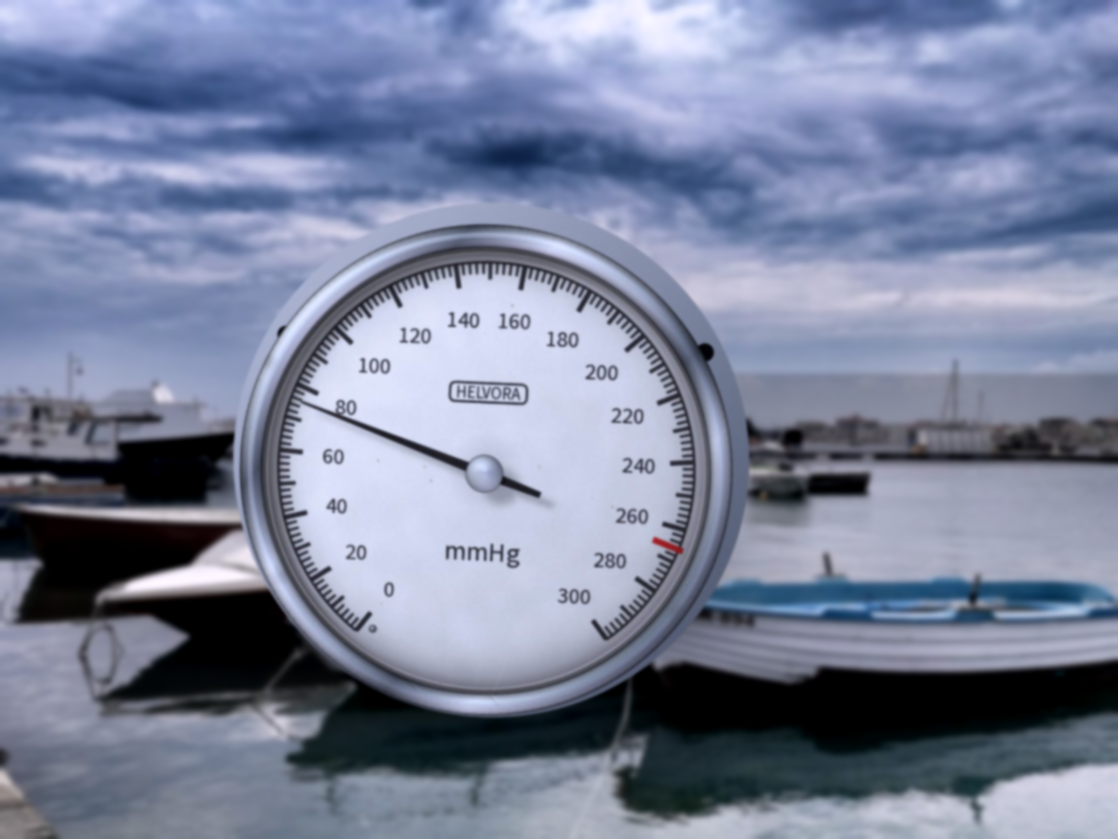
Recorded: value=76 unit=mmHg
